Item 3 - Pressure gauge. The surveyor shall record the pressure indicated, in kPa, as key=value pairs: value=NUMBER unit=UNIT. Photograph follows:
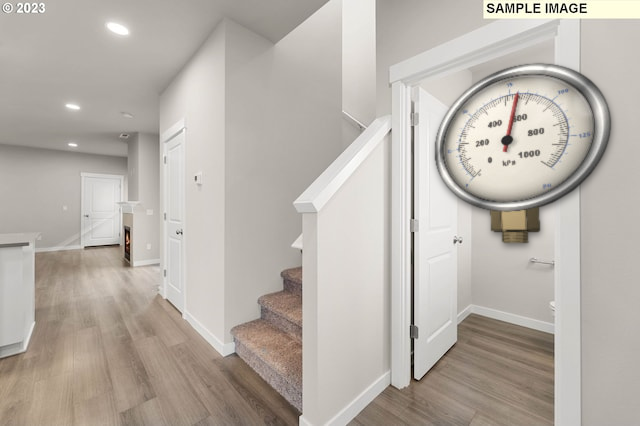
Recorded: value=550 unit=kPa
